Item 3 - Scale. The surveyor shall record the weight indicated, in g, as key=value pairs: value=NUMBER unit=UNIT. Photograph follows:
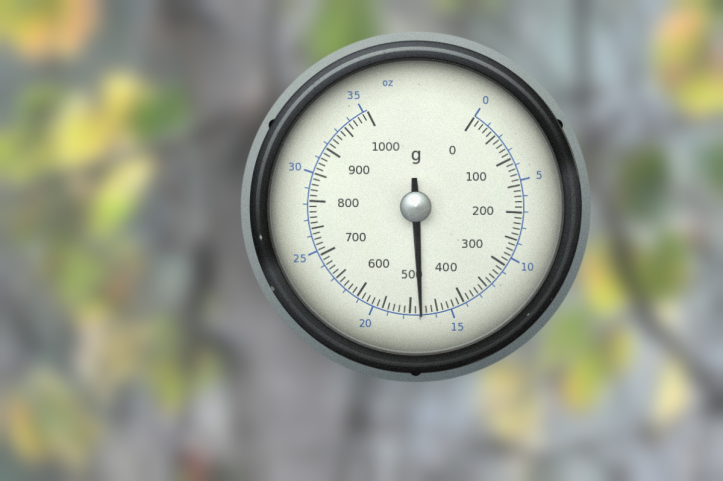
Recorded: value=480 unit=g
